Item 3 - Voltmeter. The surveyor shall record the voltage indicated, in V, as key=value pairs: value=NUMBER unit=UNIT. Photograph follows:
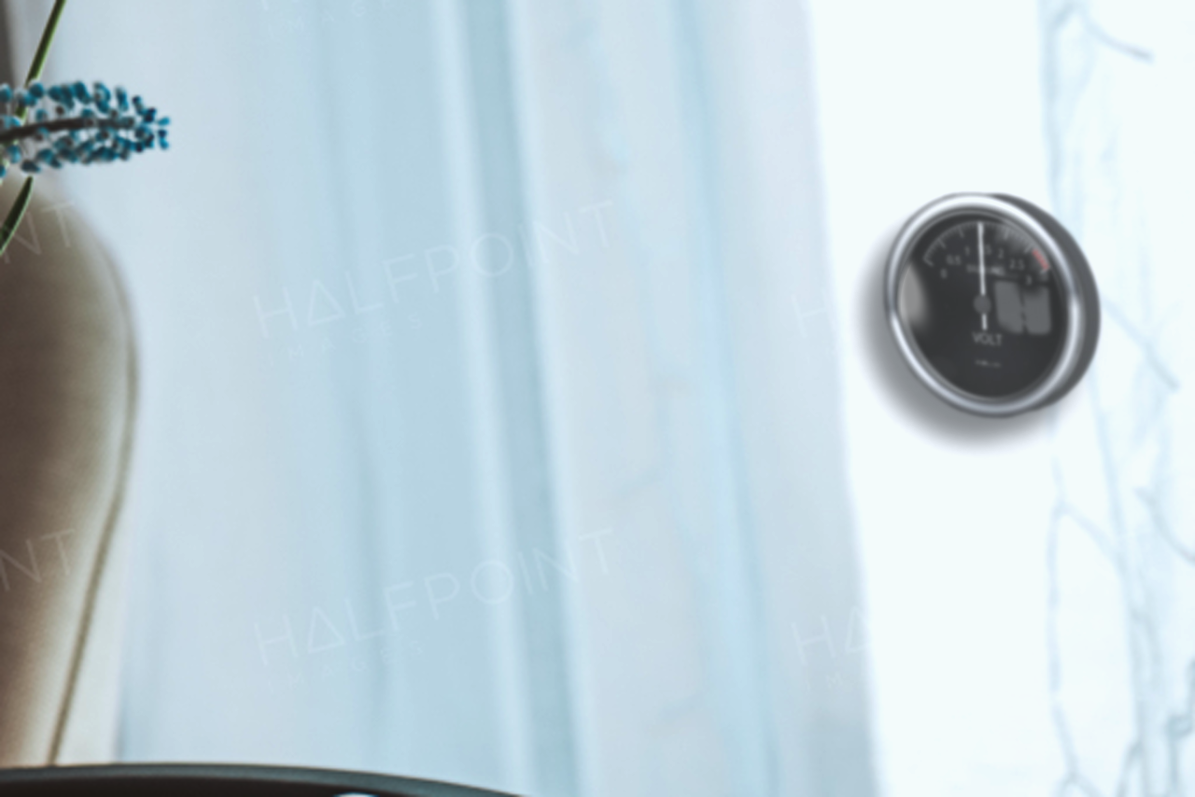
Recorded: value=1.5 unit=V
